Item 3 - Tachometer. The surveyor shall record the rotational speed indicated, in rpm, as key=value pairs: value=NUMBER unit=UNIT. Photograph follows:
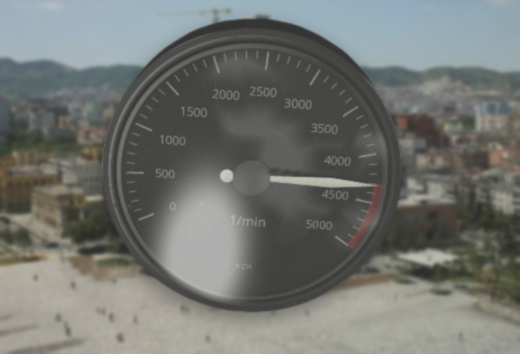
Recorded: value=4300 unit=rpm
